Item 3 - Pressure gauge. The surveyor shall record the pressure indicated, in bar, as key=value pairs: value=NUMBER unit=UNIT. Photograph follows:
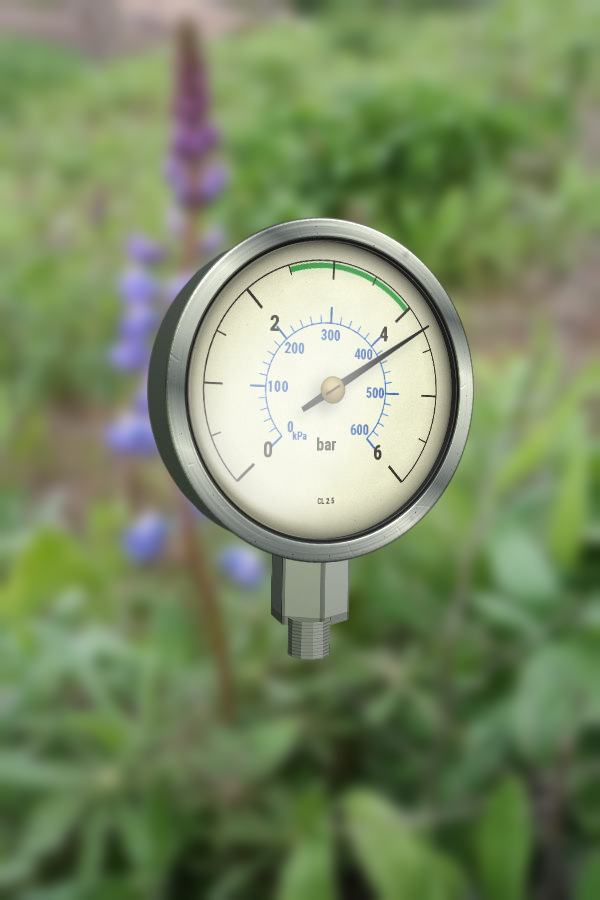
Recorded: value=4.25 unit=bar
